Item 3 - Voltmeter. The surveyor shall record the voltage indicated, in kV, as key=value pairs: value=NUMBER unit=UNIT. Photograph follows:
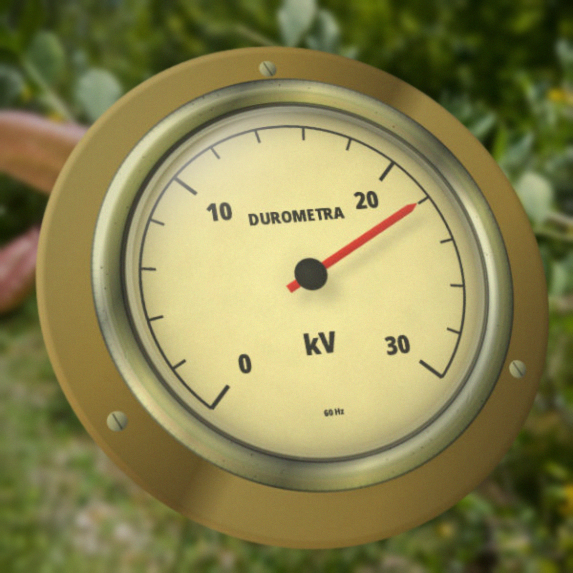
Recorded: value=22 unit=kV
